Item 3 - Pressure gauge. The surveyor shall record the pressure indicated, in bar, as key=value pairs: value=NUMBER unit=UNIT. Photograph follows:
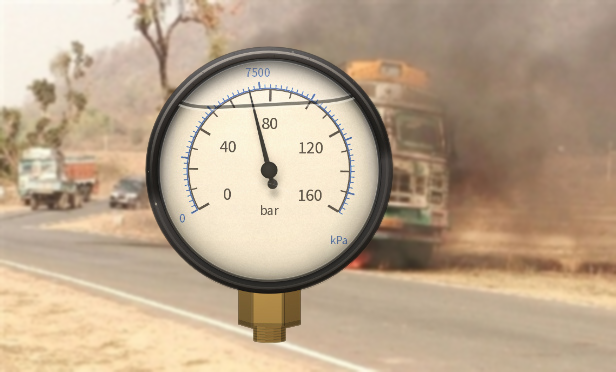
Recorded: value=70 unit=bar
